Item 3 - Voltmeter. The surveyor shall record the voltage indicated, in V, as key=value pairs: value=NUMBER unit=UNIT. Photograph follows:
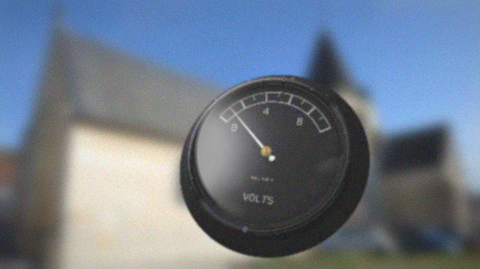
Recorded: value=1 unit=V
